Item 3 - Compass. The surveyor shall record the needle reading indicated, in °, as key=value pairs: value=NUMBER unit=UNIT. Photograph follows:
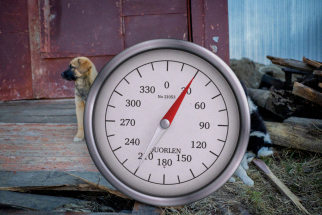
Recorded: value=30 unit=°
